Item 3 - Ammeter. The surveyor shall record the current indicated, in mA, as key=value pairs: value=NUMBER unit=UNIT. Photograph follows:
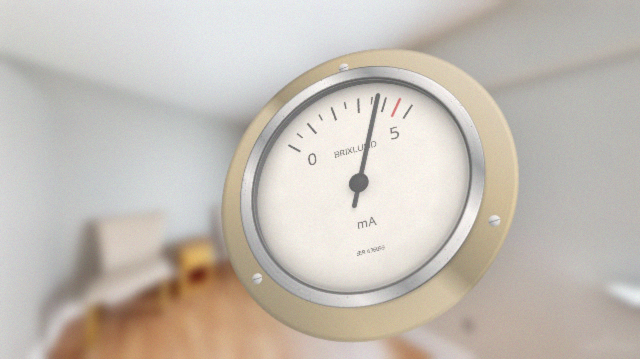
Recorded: value=3.75 unit=mA
